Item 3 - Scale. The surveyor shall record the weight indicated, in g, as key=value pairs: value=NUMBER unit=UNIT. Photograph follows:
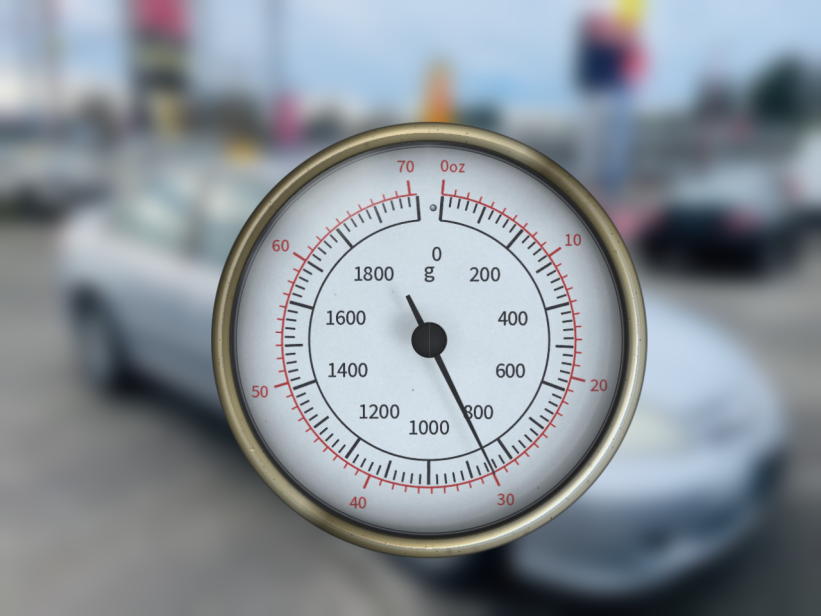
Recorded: value=850 unit=g
